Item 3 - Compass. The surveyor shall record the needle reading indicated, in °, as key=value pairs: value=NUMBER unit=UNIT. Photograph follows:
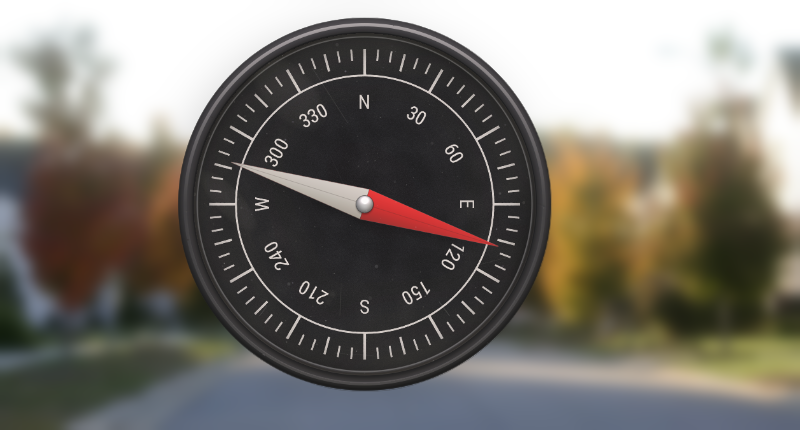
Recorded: value=107.5 unit=°
